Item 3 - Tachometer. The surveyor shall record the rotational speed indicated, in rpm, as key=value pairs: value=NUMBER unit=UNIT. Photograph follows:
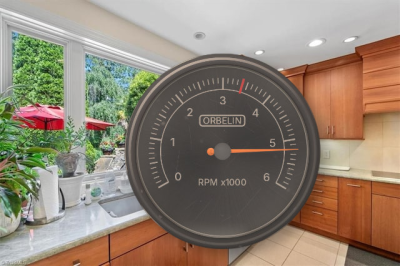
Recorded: value=5200 unit=rpm
